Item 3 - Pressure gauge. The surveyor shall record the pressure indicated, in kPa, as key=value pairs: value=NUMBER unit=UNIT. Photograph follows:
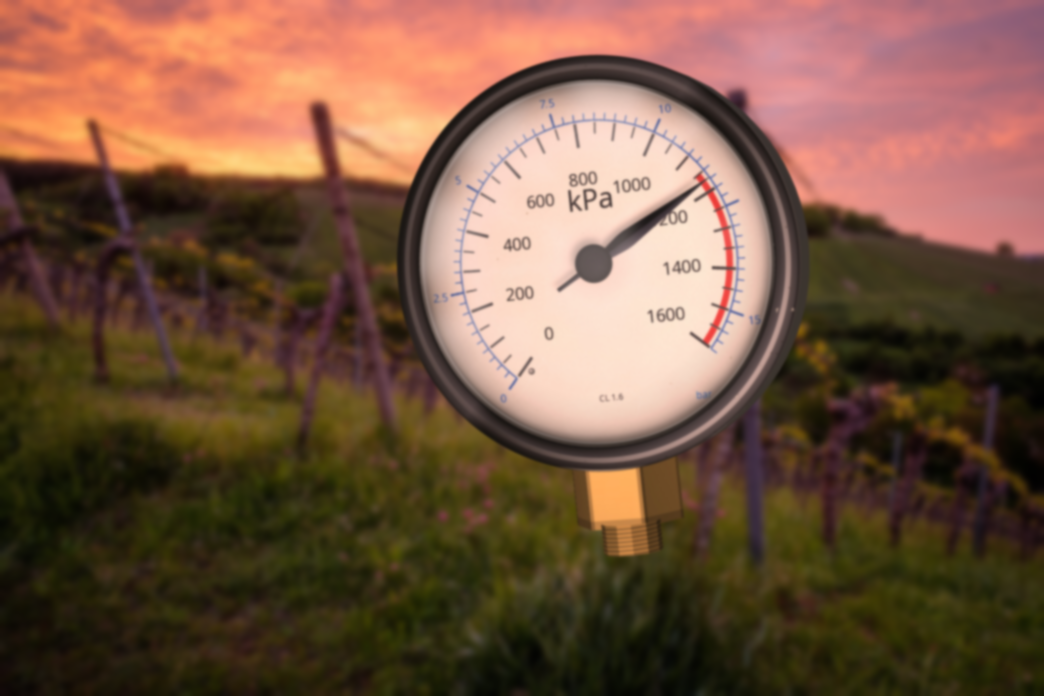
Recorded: value=1175 unit=kPa
